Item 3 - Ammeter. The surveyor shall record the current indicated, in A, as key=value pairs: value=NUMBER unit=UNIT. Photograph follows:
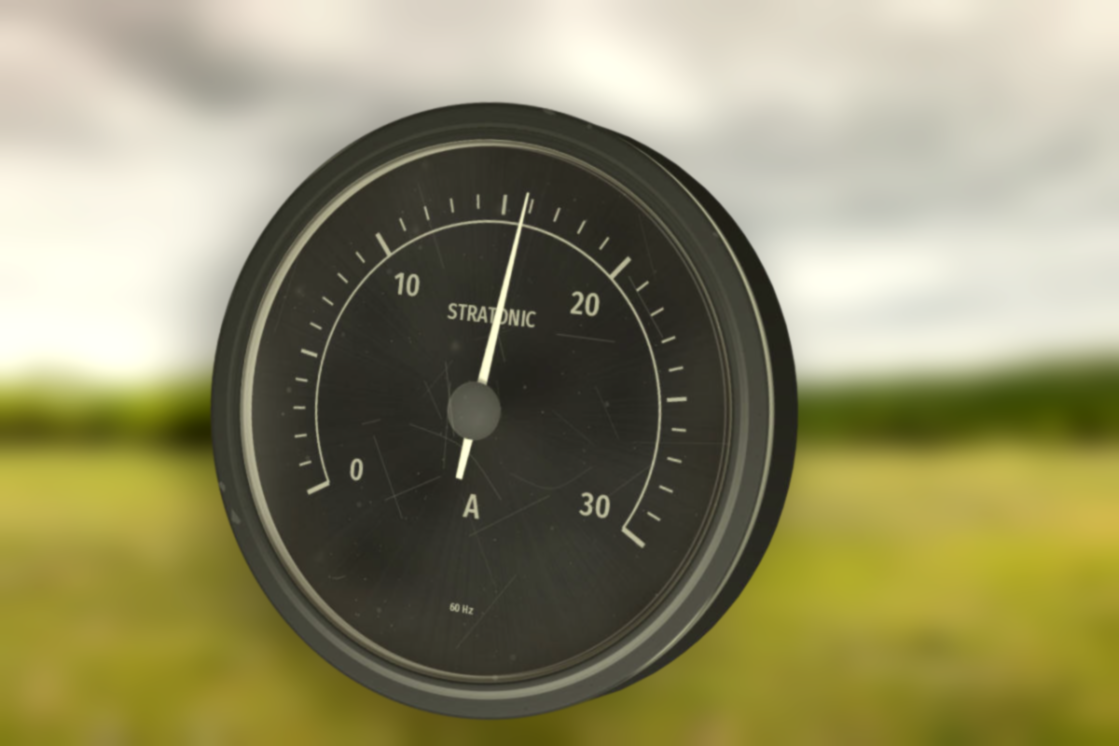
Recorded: value=16 unit=A
